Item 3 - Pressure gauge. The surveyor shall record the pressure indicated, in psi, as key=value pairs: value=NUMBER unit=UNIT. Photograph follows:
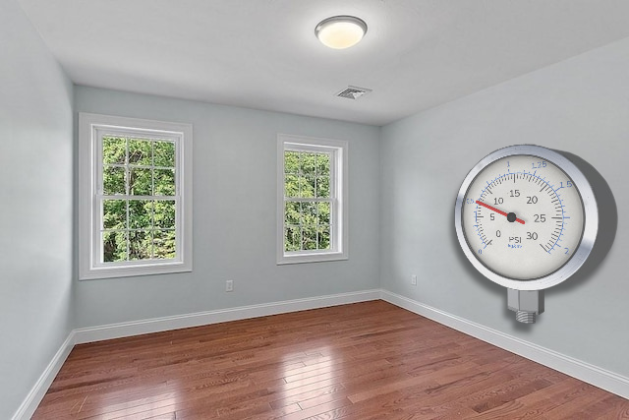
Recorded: value=7.5 unit=psi
